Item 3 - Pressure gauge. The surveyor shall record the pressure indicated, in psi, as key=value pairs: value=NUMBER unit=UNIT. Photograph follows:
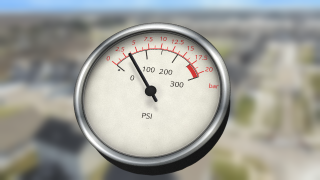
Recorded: value=50 unit=psi
